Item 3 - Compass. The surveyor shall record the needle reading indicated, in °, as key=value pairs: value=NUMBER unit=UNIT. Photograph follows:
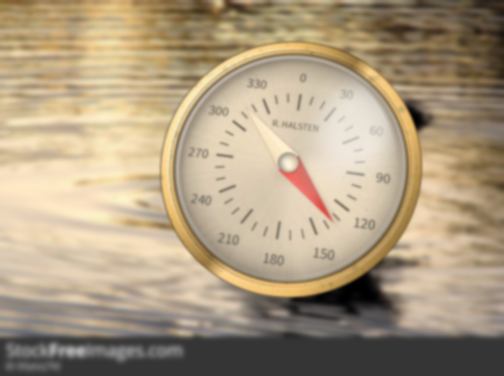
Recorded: value=135 unit=°
